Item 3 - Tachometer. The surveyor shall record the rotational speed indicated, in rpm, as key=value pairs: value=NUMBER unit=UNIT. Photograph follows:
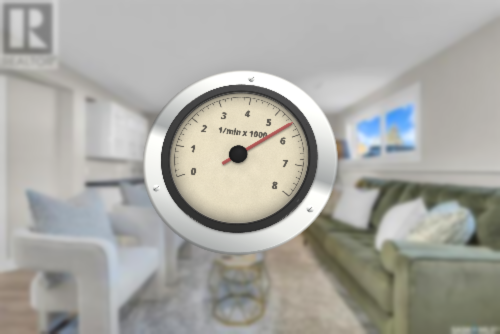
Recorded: value=5600 unit=rpm
